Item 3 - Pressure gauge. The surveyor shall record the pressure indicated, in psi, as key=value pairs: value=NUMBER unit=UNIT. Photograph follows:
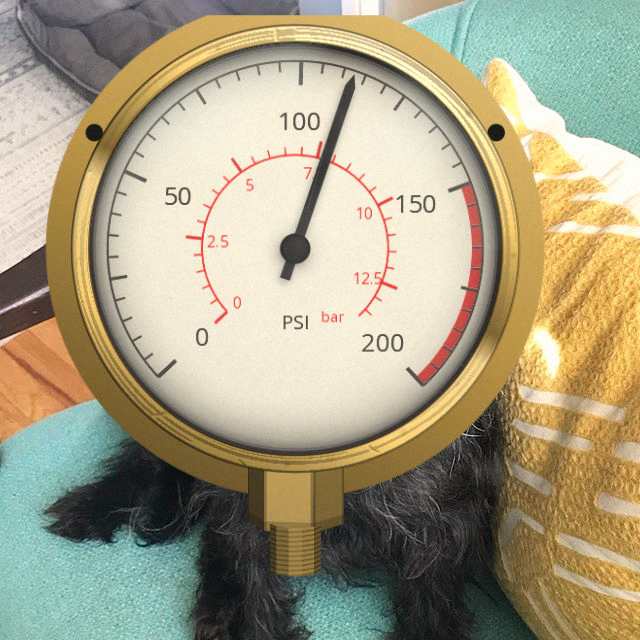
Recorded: value=112.5 unit=psi
